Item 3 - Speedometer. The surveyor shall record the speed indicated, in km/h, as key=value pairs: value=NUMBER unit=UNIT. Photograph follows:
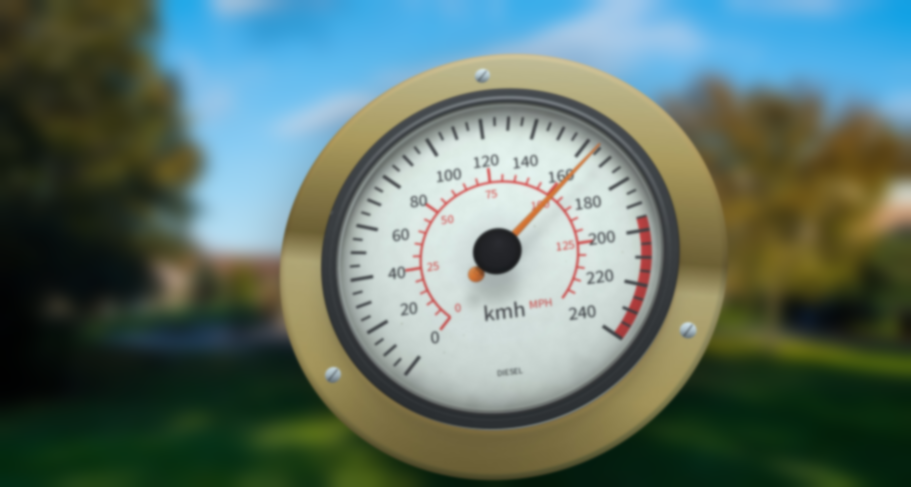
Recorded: value=165 unit=km/h
